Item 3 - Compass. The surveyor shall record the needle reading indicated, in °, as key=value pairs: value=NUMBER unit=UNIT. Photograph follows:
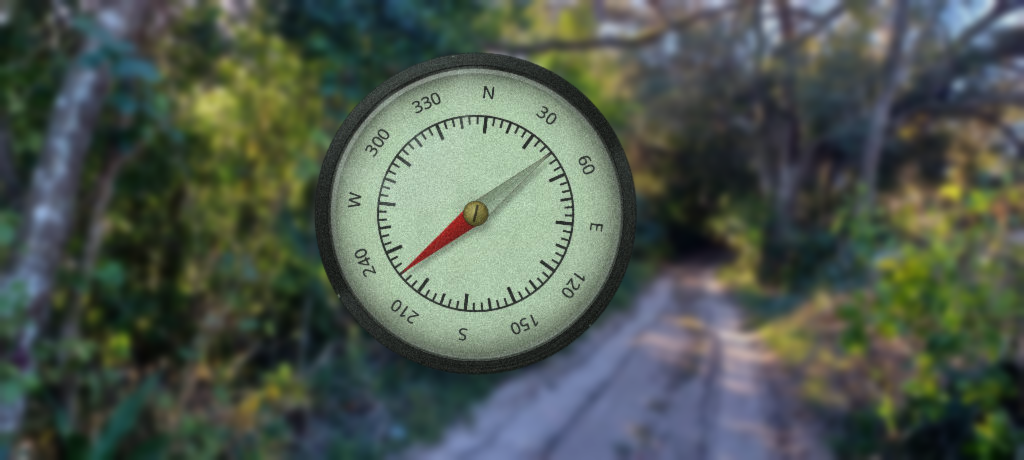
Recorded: value=225 unit=°
